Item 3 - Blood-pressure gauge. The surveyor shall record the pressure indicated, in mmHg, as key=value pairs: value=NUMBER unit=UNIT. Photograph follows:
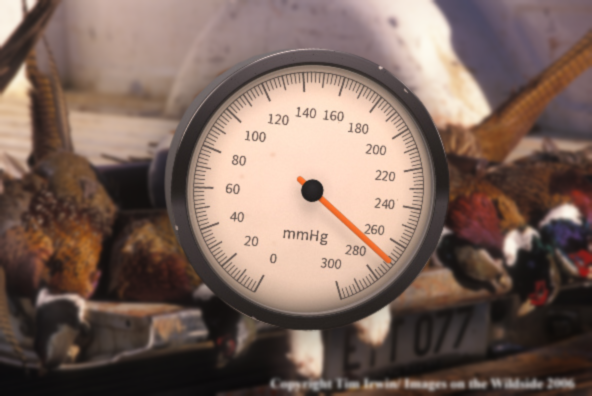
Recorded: value=270 unit=mmHg
